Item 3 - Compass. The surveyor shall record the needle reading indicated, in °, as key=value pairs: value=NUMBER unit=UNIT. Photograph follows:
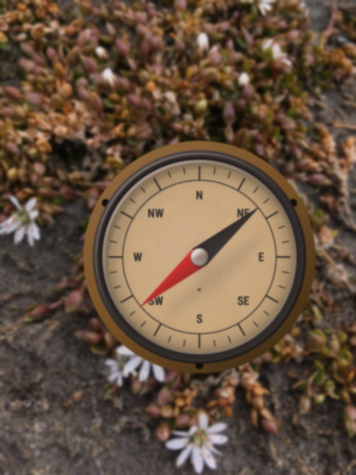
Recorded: value=230 unit=°
